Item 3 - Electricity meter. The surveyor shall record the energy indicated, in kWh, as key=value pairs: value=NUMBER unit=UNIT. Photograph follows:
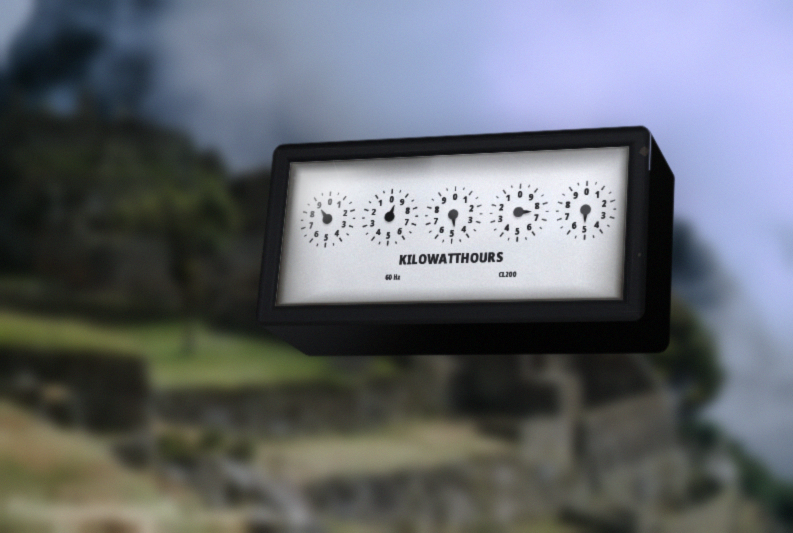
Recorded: value=89475 unit=kWh
